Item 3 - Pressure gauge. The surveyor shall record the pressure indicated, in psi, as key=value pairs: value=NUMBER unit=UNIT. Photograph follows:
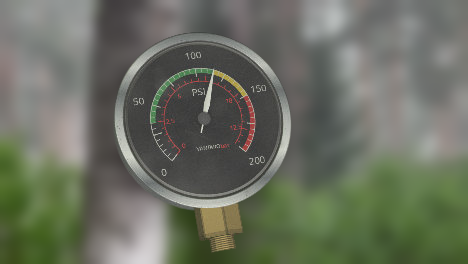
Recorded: value=115 unit=psi
